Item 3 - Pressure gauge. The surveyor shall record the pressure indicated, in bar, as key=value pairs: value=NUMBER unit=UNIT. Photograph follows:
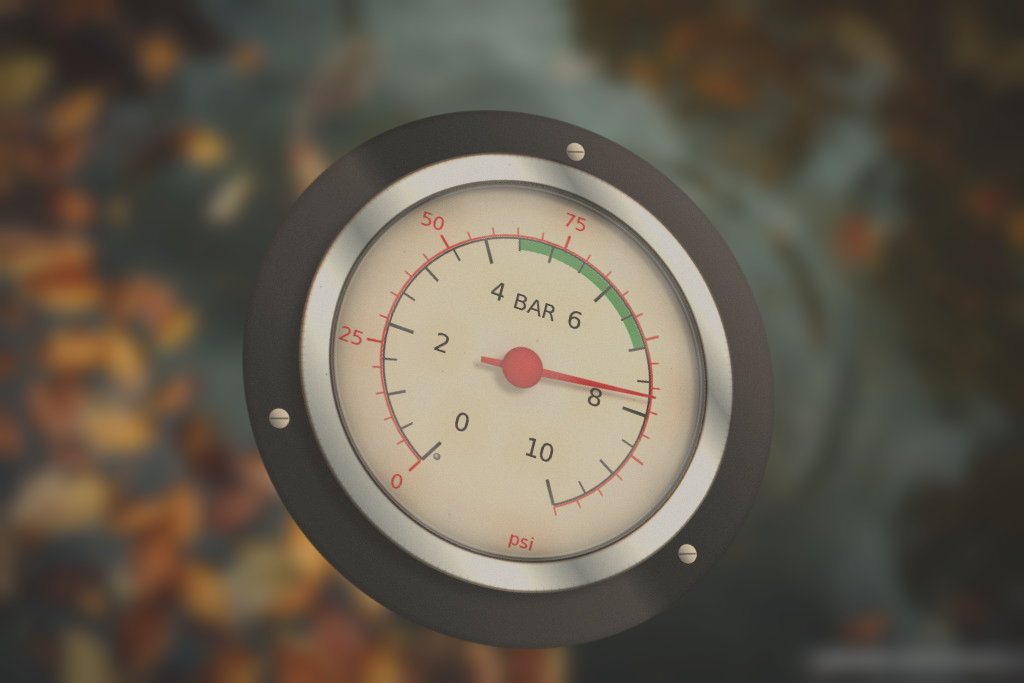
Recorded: value=7.75 unit=bar
